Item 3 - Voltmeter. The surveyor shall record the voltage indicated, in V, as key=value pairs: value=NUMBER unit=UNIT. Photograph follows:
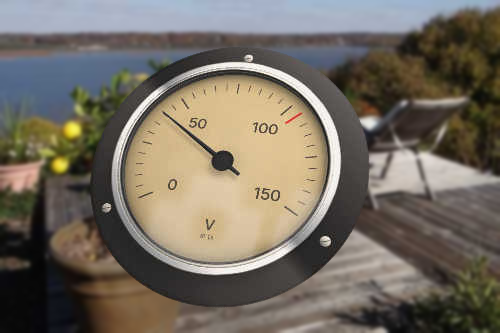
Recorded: value=40 unit=V
